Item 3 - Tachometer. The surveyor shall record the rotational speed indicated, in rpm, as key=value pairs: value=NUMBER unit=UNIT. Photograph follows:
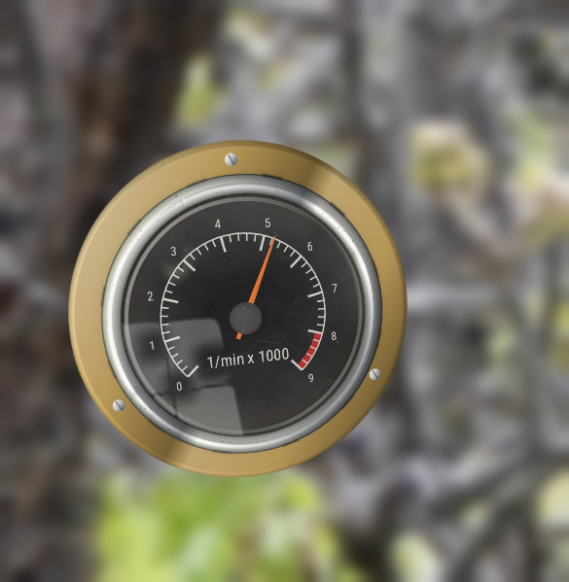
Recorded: value=5200 unit=rpm
